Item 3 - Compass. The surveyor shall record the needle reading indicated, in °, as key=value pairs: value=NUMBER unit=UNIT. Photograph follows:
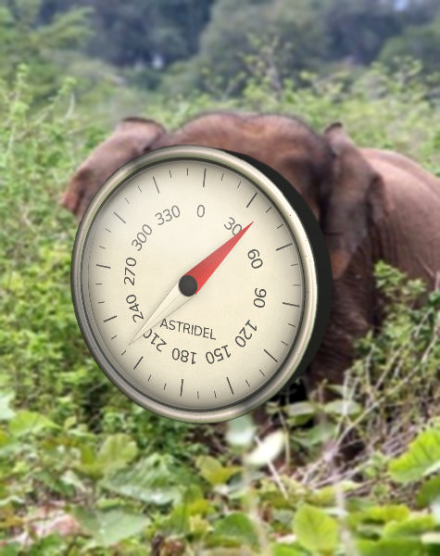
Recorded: value=40 unit=°
